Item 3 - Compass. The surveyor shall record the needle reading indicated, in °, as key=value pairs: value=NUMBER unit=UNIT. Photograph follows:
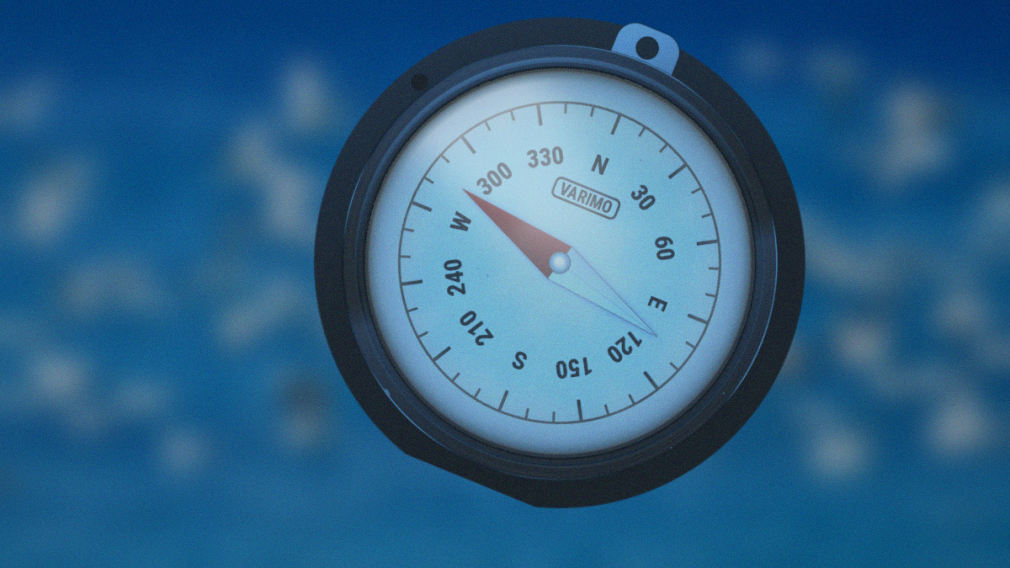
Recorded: value=285 unit=°
